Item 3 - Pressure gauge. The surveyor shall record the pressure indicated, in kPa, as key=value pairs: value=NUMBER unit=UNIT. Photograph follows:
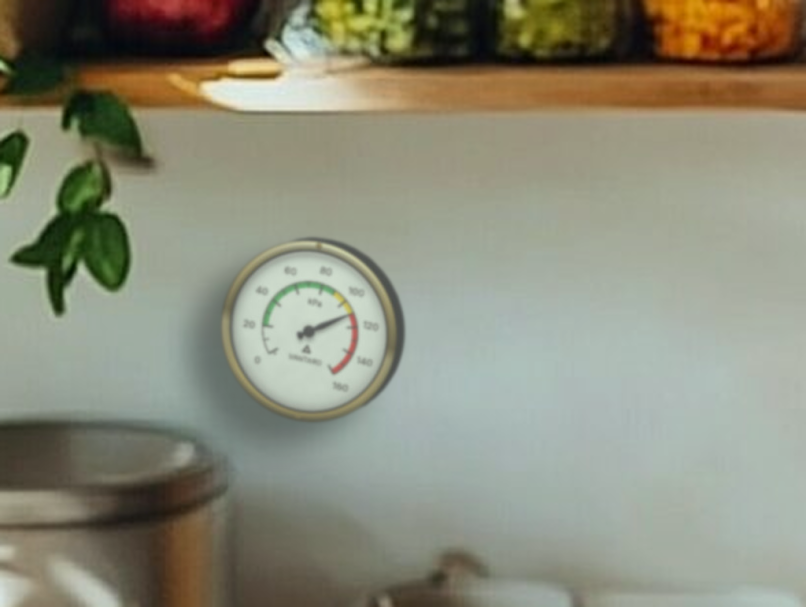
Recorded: value=110 unit=kPa
